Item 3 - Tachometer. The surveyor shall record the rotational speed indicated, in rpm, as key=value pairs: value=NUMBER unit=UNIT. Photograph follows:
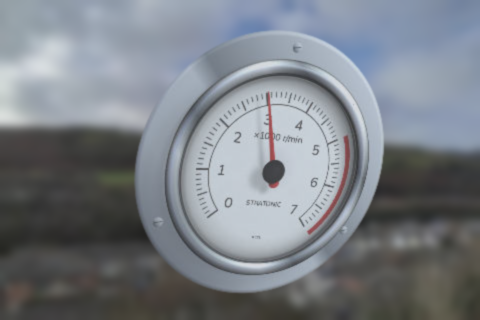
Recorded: value=3000 unit=rpm
